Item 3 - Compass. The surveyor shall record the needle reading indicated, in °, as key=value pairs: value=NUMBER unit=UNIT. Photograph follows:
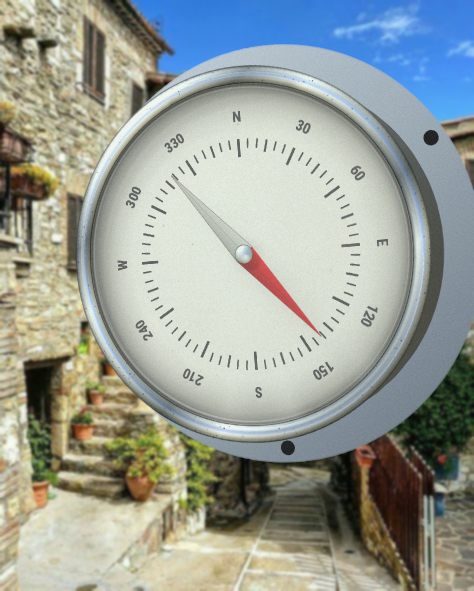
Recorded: value=140 unit=°
